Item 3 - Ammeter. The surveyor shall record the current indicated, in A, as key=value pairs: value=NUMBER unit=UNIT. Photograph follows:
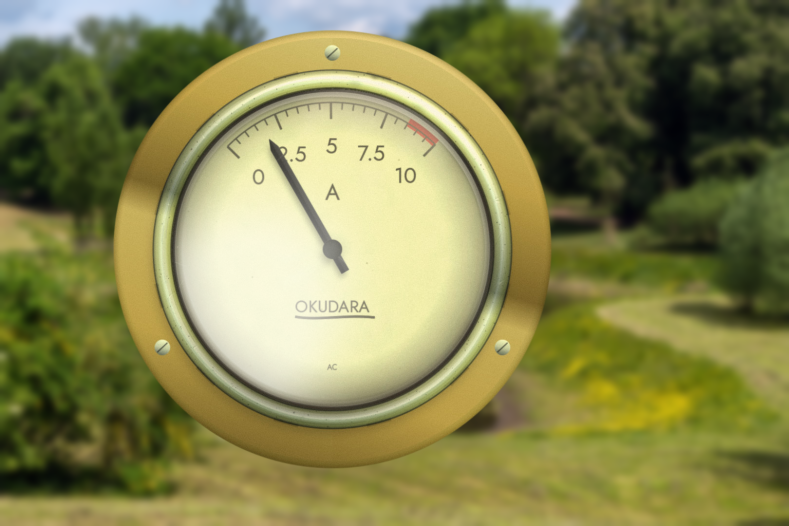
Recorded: value=1.75 unit=A
